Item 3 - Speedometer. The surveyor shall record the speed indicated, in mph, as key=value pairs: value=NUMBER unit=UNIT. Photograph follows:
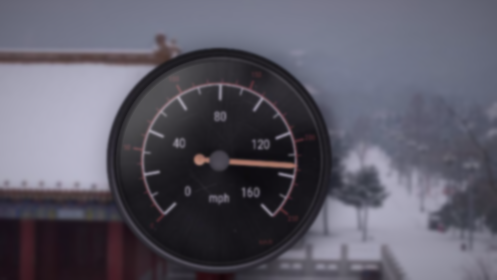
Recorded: value=135 unit=mph
